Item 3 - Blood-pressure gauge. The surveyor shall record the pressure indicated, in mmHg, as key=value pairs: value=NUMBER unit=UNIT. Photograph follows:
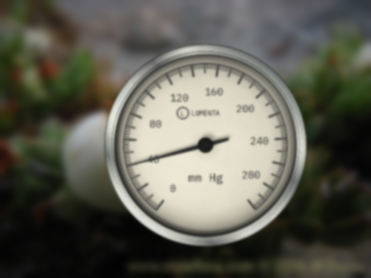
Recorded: value=40 unit=mmHg
